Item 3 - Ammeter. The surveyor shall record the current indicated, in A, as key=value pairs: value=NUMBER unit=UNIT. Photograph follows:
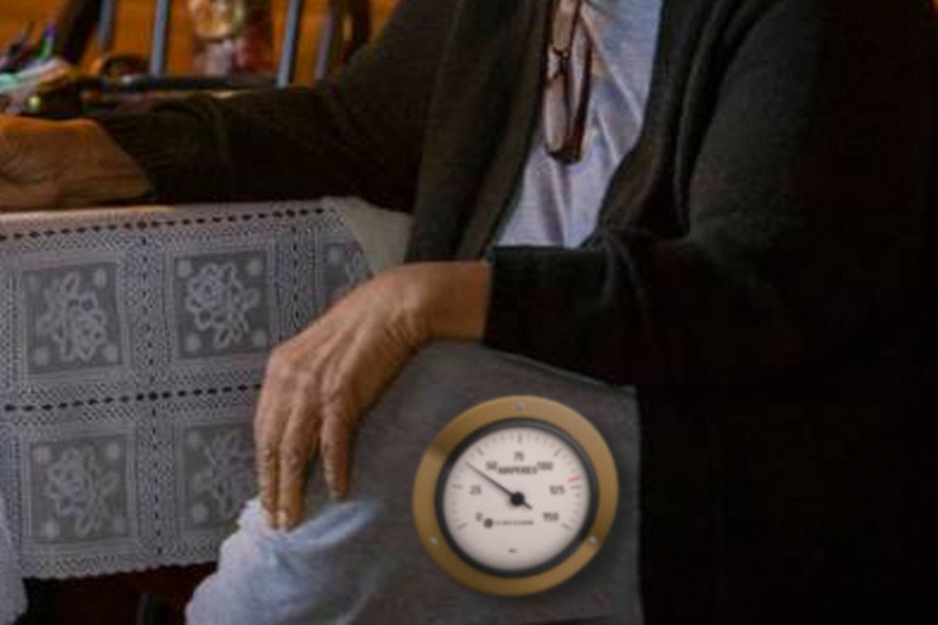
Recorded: value=40 unit=A
